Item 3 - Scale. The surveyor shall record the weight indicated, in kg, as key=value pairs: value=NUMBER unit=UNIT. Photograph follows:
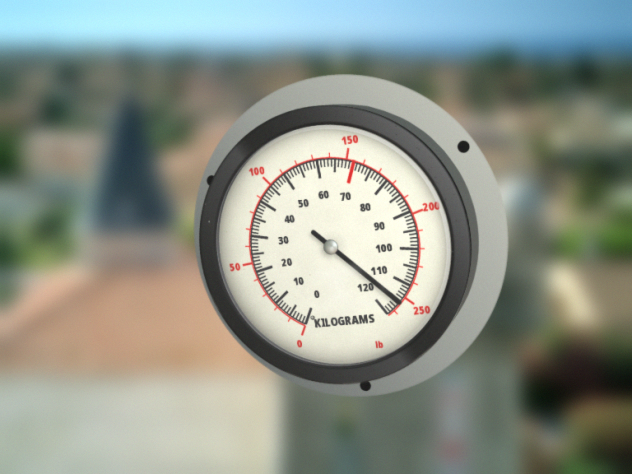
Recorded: value=115 unit=kg
